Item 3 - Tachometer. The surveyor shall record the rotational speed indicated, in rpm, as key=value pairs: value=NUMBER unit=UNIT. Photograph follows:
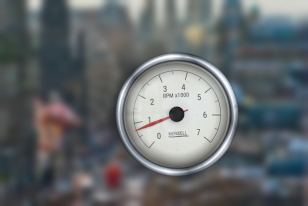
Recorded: value=750 unit=rpm
